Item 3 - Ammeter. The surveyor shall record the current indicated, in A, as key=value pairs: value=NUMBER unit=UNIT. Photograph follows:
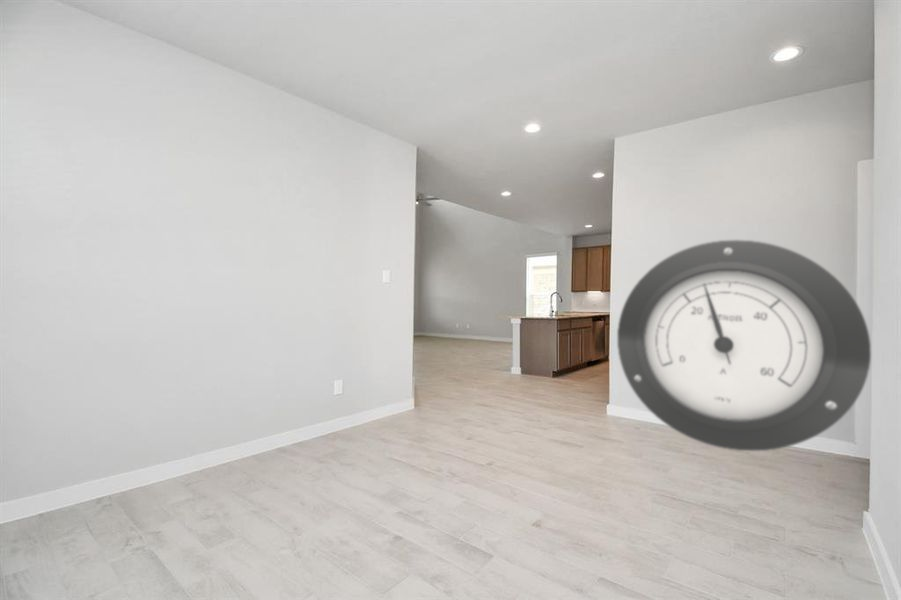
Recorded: value=25 unit=A
